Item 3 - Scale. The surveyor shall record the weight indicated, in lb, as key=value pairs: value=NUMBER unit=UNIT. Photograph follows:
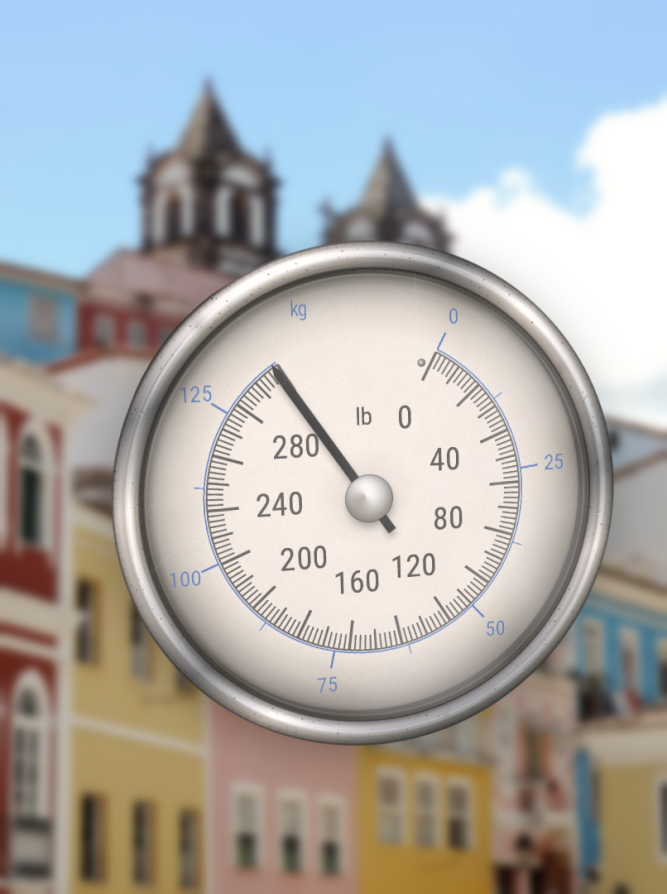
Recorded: value=298 unit=lb
